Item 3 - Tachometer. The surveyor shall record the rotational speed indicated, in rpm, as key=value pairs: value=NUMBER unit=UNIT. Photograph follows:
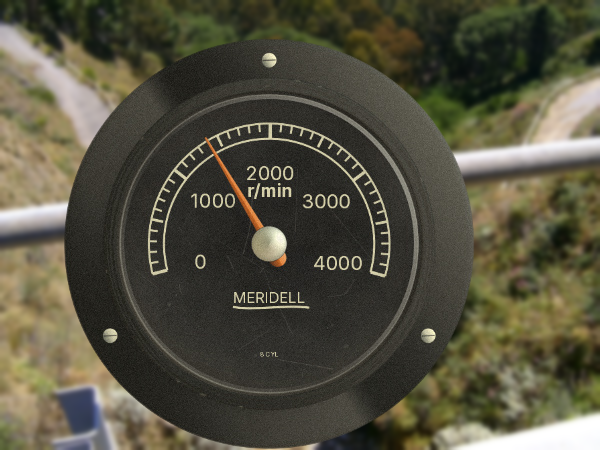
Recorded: value=1400 unit=rpm
